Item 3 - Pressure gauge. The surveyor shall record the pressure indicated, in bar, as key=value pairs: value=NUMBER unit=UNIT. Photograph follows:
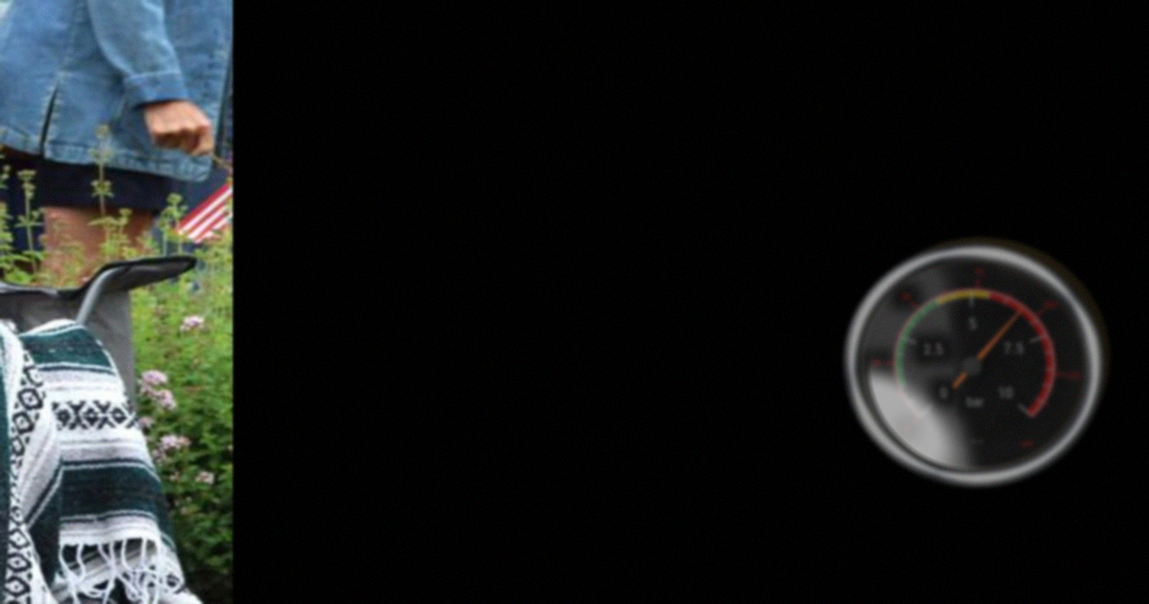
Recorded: value=6.5 unit=bar
